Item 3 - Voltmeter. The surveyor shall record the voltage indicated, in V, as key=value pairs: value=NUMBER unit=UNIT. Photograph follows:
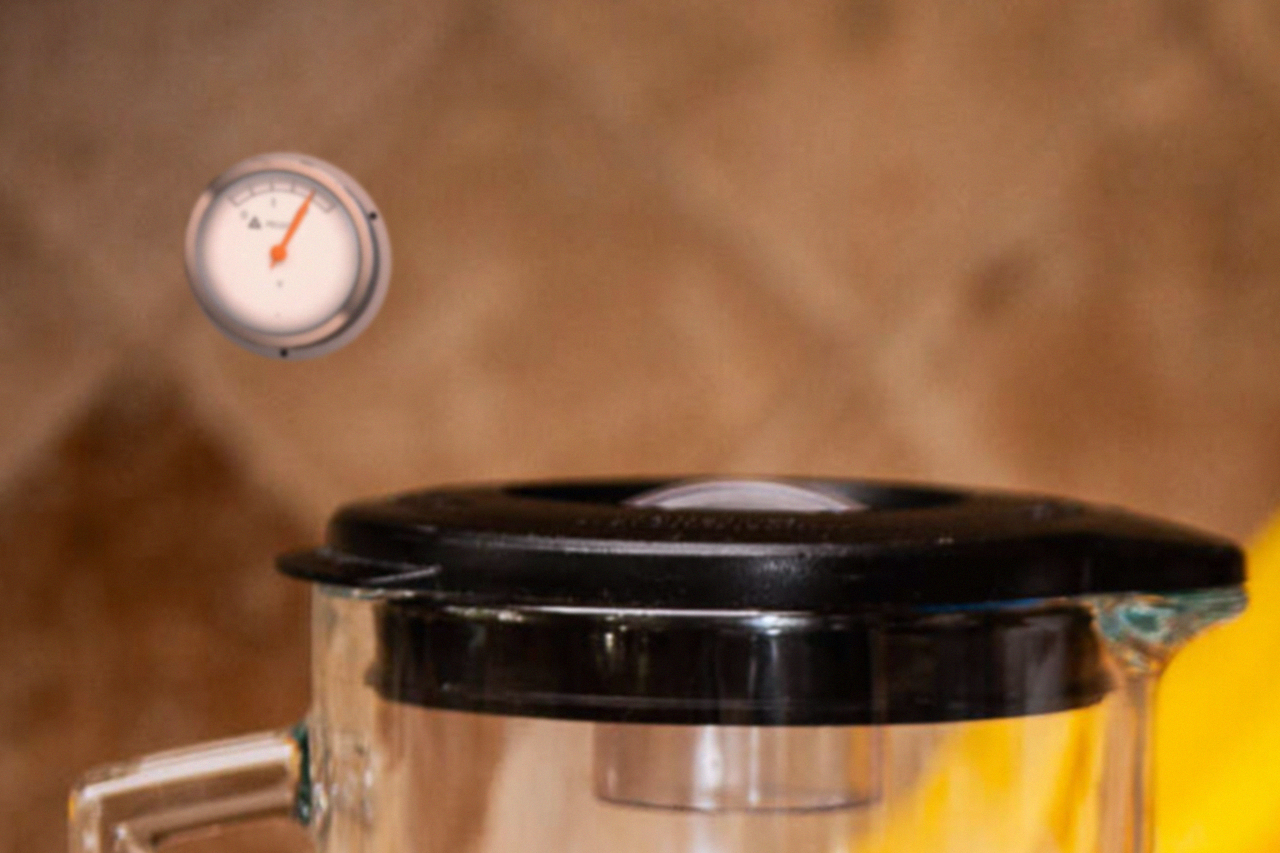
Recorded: value=2 unit=V
